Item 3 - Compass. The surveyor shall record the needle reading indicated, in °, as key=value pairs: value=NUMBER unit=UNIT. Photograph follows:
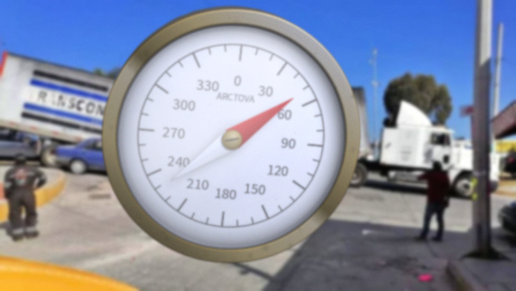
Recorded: value=50 unit=°
